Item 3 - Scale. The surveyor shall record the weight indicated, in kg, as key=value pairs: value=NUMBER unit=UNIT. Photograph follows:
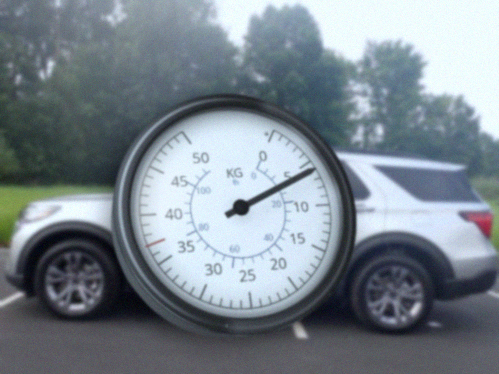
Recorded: value=6 unit=kg
